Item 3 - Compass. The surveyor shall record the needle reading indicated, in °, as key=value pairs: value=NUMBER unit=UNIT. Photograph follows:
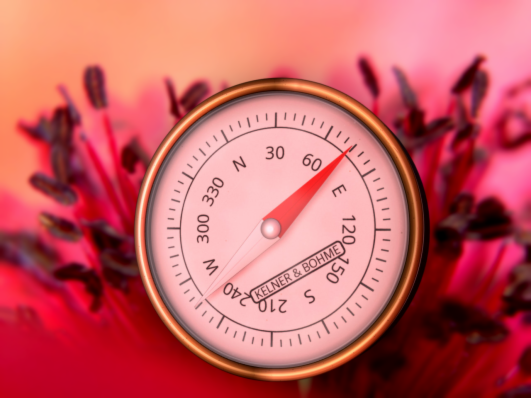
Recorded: value=75 unit=°
